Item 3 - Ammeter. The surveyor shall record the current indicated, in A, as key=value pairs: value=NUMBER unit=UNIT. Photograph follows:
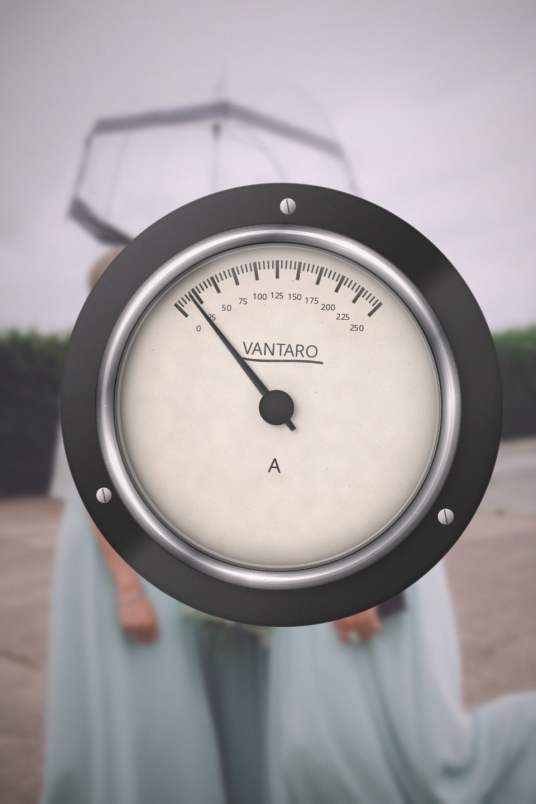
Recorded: value=20 unit=A
